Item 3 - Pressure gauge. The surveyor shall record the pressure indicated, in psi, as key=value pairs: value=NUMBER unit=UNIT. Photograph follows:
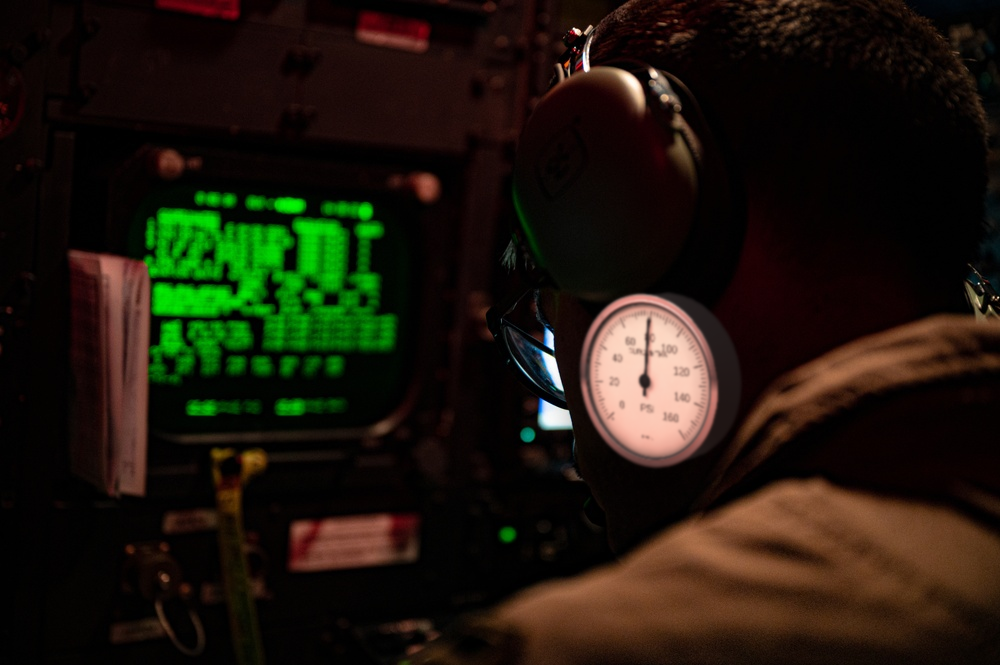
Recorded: value=80 unit=psi
